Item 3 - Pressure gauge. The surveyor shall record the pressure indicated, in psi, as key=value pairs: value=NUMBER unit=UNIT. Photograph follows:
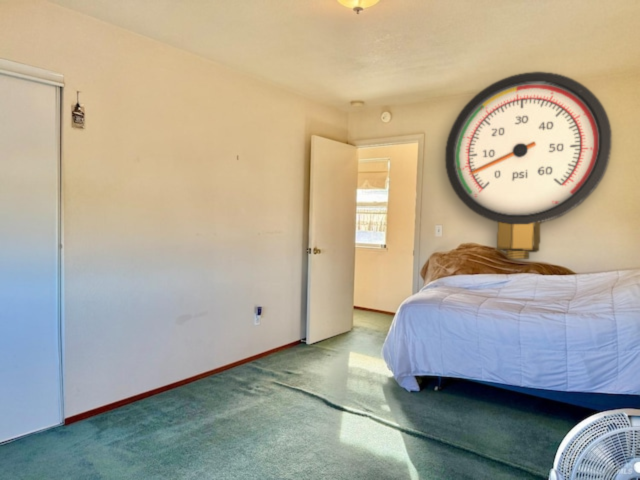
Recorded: value=5 unit=psi
